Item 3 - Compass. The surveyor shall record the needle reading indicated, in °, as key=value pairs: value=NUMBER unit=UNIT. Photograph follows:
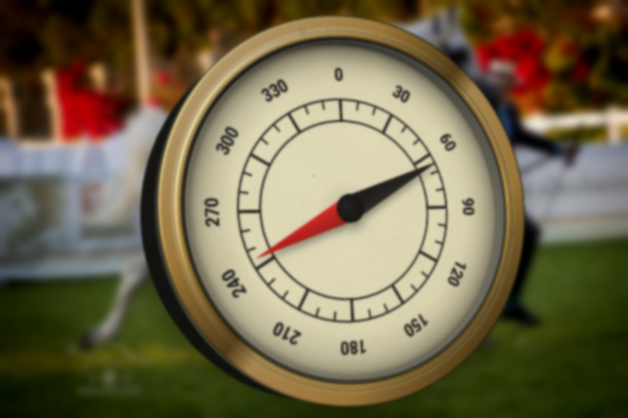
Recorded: value=245 unit=°
